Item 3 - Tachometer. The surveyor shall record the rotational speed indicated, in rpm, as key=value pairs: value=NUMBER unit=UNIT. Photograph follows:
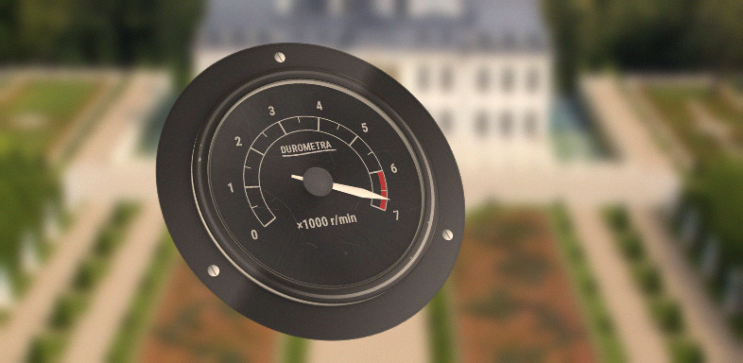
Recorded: value=6750 unit=rpm
